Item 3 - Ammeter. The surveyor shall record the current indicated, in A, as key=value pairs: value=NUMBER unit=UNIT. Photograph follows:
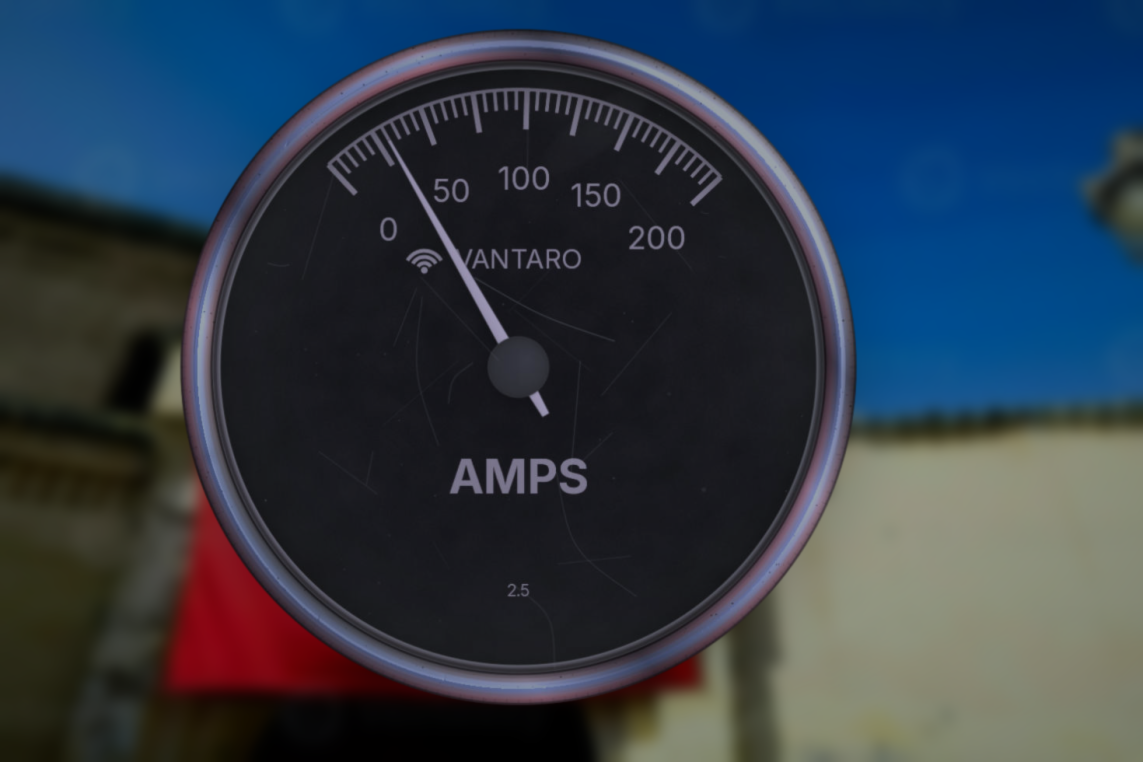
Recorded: value=30 unit=A
